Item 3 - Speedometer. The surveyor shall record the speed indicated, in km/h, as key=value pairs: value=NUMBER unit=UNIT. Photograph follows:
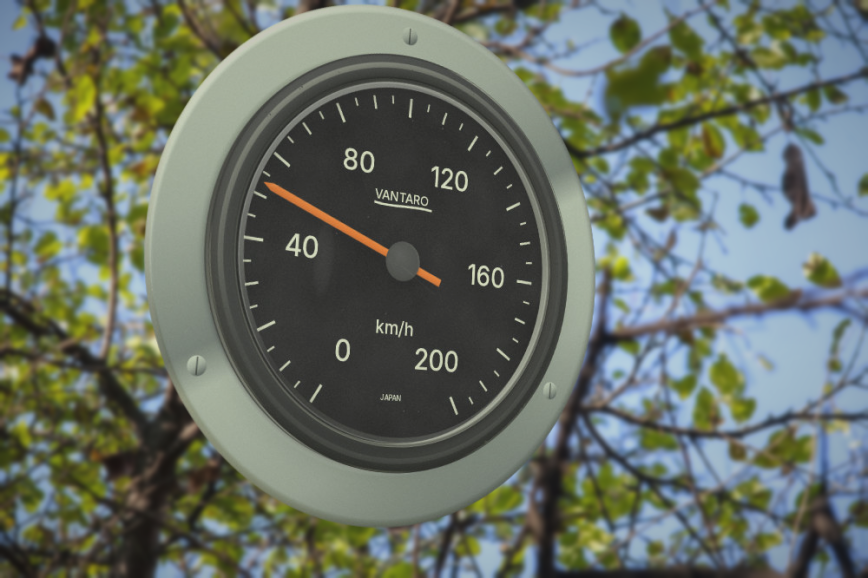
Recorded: value=52.5 unit=km/h
